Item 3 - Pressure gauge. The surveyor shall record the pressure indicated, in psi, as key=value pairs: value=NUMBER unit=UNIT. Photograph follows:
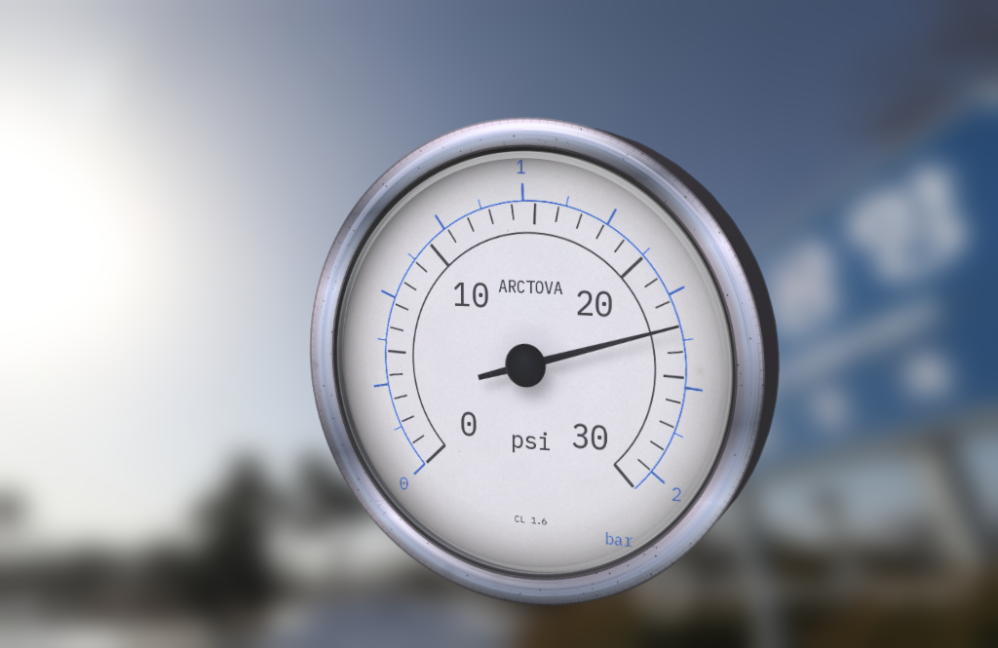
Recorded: value=23 unit=psi
